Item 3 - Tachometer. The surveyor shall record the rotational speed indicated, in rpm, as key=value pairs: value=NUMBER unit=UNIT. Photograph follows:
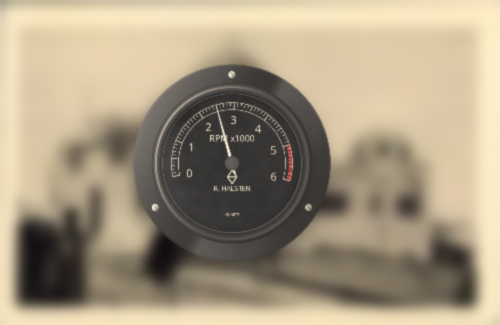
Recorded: value=2500 unit=rpm
